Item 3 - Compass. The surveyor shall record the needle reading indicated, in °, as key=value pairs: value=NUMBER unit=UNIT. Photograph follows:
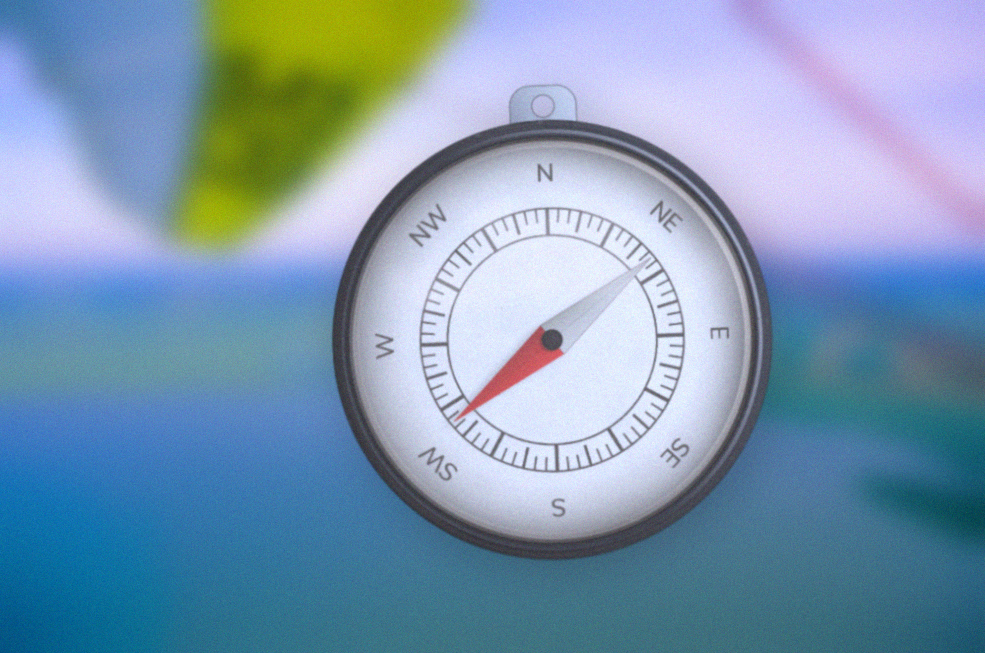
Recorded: value=232.5 unit=°
